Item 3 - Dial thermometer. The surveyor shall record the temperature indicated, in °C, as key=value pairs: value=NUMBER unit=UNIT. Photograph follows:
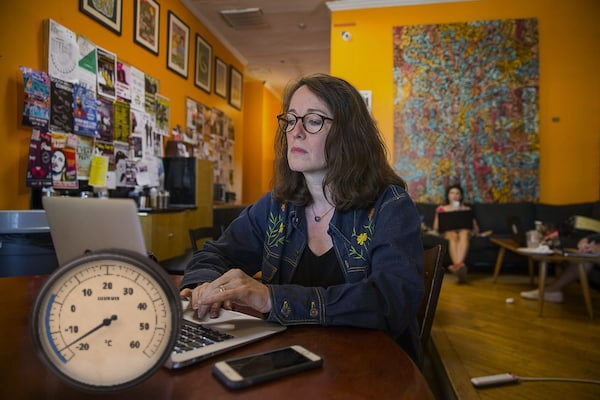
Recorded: value=-16 unit=°C
